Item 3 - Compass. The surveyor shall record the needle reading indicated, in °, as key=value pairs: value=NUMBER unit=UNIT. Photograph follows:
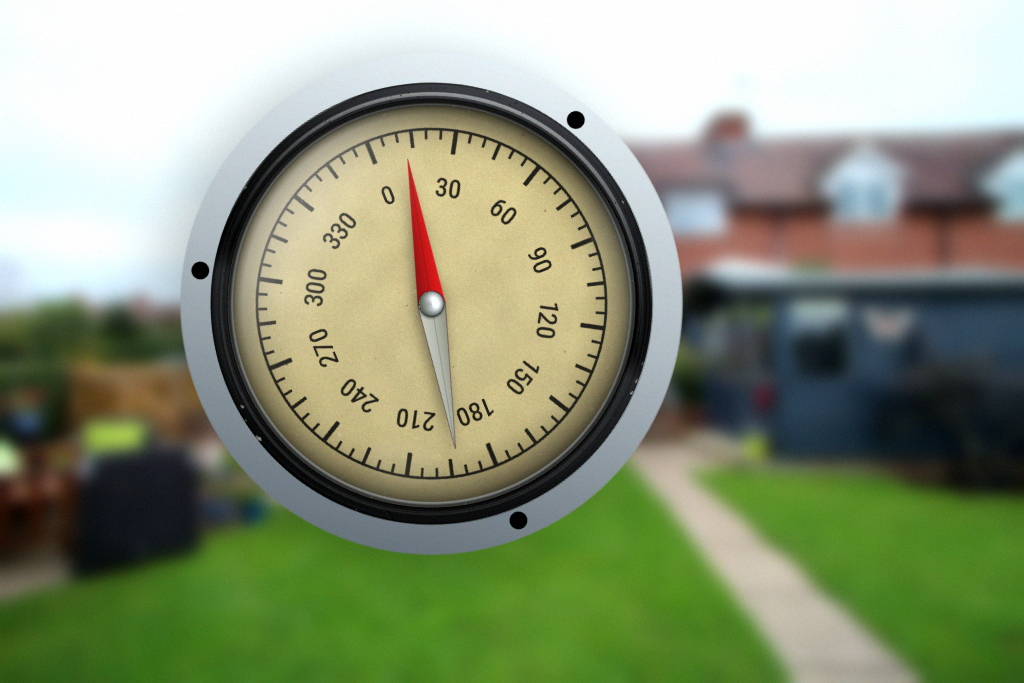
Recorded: value=12.5 unit=°
